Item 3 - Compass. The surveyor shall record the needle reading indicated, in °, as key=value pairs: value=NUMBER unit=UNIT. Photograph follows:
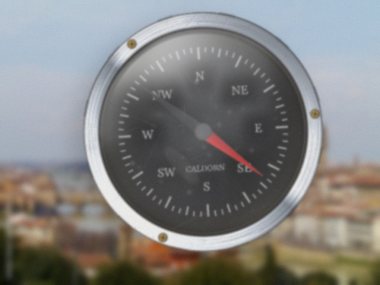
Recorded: value=130 unit=°
